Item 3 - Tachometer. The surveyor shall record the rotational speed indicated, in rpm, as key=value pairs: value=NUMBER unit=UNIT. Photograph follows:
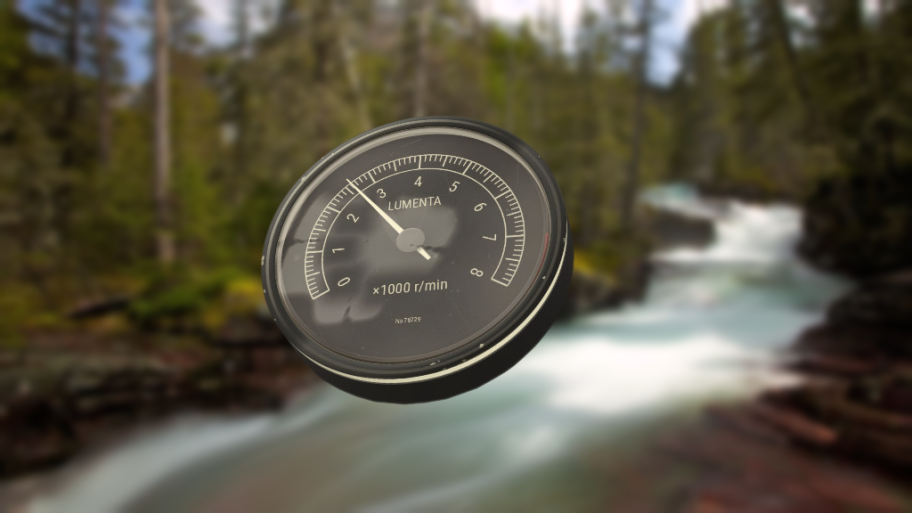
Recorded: value=2600 unit=rpm
